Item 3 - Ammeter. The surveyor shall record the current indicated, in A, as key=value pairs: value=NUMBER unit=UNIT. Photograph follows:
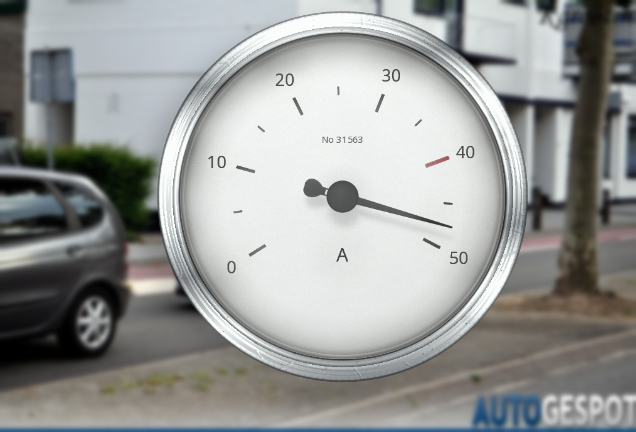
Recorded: value=47.5 unit=A
